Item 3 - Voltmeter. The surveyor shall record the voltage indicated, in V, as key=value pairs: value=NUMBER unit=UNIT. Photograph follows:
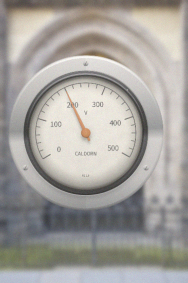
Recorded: value=200 unit=V
